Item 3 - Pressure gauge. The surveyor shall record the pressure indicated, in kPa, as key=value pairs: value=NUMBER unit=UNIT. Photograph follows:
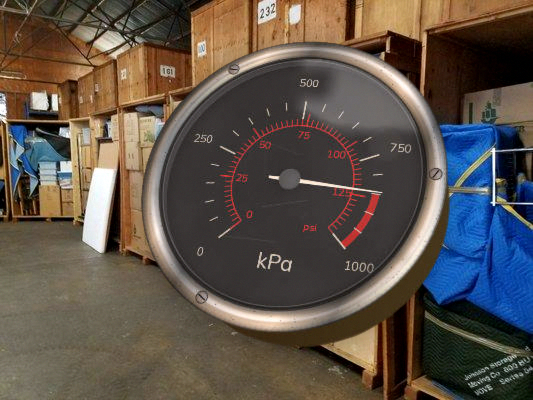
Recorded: value=850 unit=kPa
